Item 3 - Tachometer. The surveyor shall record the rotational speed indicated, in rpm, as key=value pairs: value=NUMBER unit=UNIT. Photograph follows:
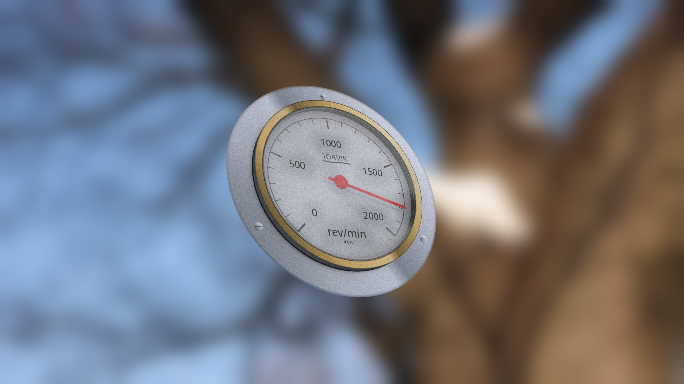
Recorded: value=1800 unit=rpm
